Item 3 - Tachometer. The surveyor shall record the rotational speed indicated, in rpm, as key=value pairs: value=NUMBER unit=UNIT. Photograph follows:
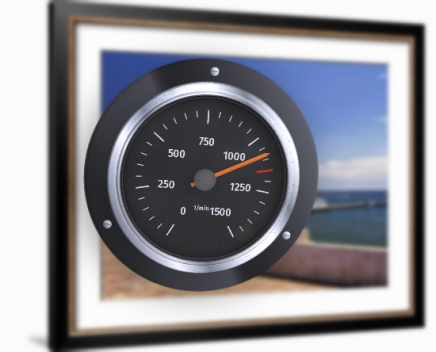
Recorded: value=1075 unit=rpm
